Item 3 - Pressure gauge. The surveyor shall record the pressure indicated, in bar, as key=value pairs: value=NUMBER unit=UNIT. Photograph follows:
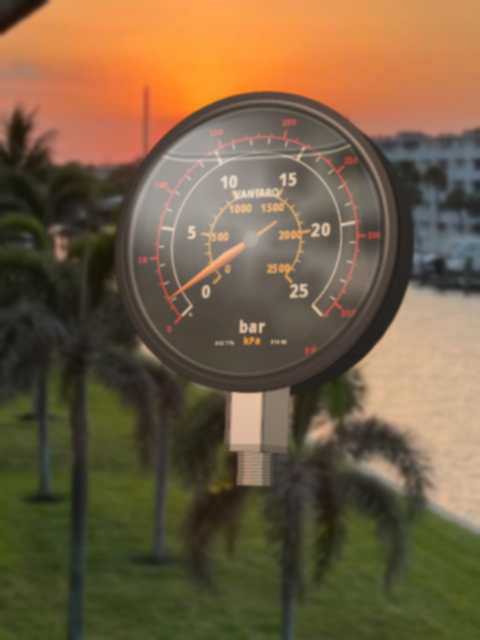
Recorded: value=1 unit=bar
